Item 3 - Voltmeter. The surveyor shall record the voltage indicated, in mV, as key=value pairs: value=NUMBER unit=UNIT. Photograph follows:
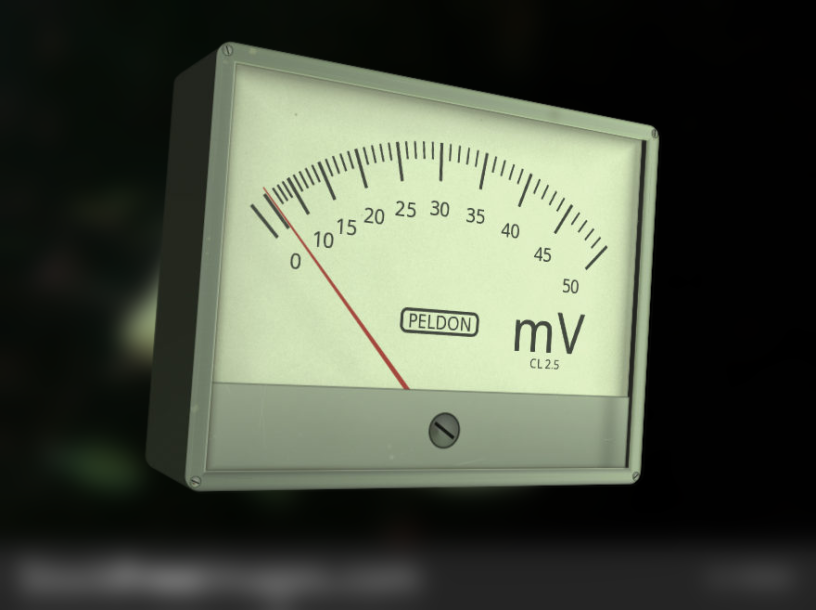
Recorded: value=5 unit=mV
